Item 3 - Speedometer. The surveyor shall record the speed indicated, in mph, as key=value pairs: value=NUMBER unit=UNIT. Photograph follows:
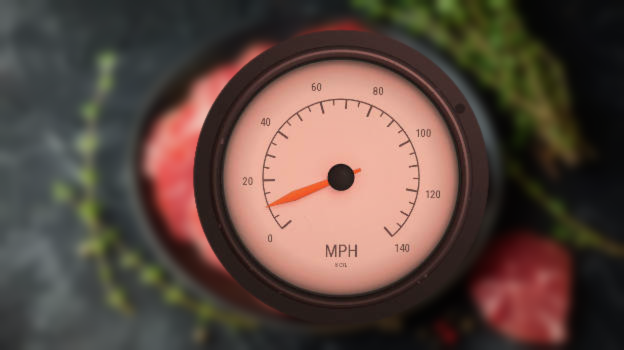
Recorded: value=10 unit=mph
